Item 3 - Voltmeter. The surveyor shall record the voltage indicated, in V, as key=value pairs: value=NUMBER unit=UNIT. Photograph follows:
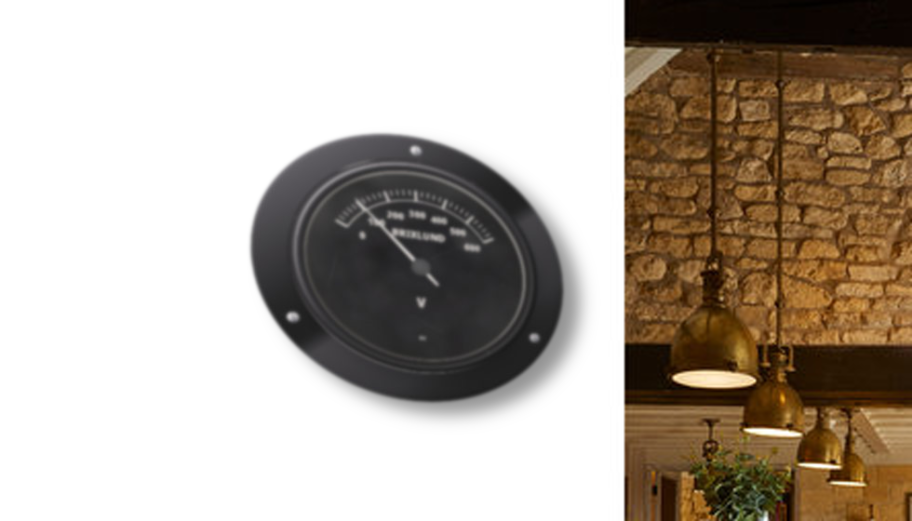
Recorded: value=100 unit=V
